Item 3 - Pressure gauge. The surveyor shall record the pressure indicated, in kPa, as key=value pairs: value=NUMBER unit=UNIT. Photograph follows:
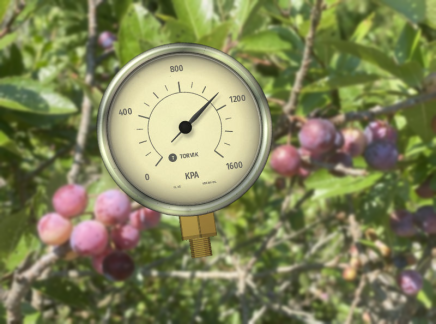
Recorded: value=1100 unit=kPa
